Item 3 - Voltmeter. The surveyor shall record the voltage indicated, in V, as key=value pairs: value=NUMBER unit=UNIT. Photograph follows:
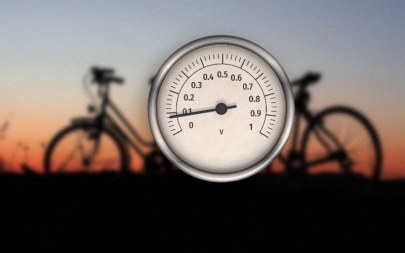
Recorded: value=0.08 unit=V
